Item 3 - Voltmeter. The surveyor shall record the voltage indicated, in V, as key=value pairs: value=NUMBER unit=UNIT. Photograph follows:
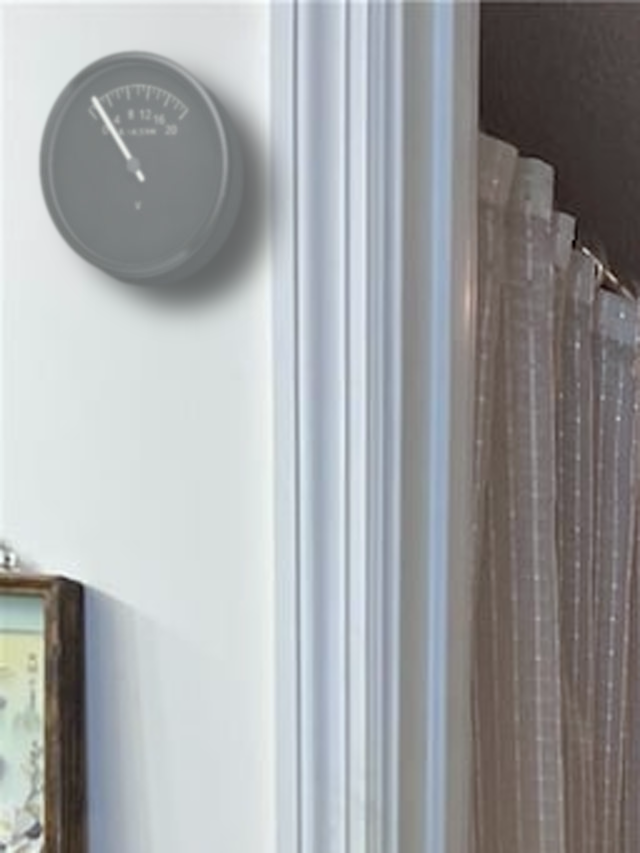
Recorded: value=2 unit=V
